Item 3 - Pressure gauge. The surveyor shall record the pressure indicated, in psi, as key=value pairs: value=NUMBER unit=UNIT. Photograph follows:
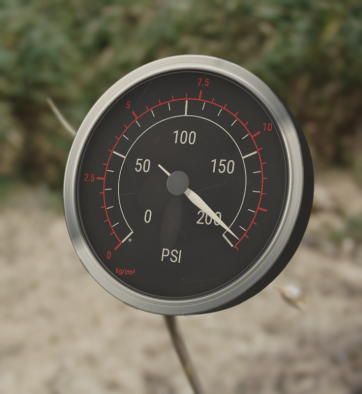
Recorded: value=195 unit=psi
